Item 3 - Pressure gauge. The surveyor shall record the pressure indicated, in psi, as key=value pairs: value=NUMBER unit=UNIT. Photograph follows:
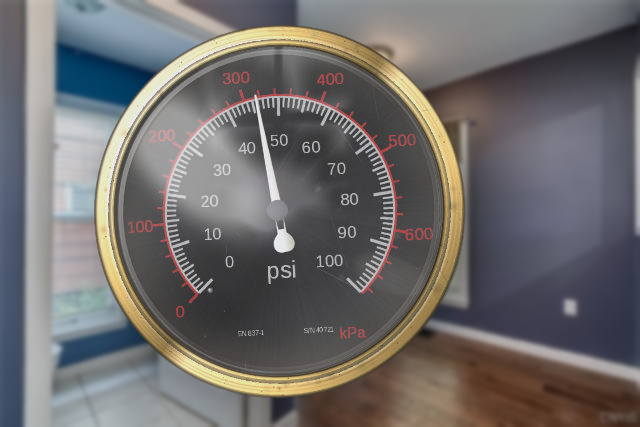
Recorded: value=46 unit=psi
